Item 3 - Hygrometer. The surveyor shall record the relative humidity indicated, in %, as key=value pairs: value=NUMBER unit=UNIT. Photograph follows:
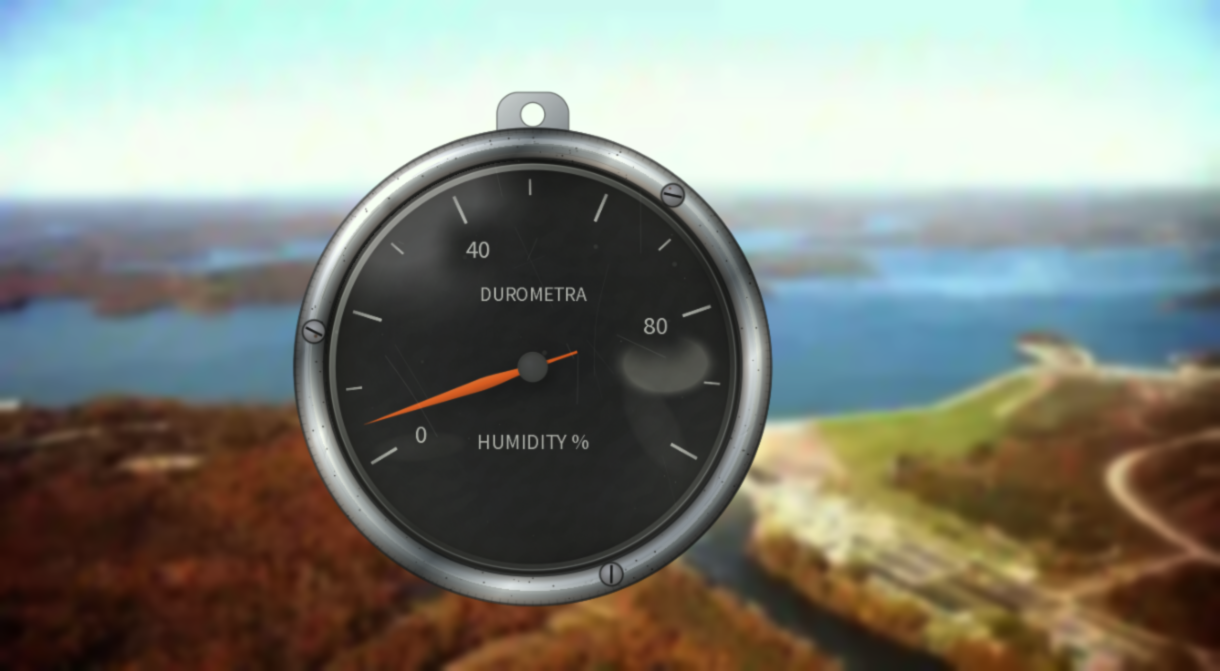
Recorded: value=5 unit=%
